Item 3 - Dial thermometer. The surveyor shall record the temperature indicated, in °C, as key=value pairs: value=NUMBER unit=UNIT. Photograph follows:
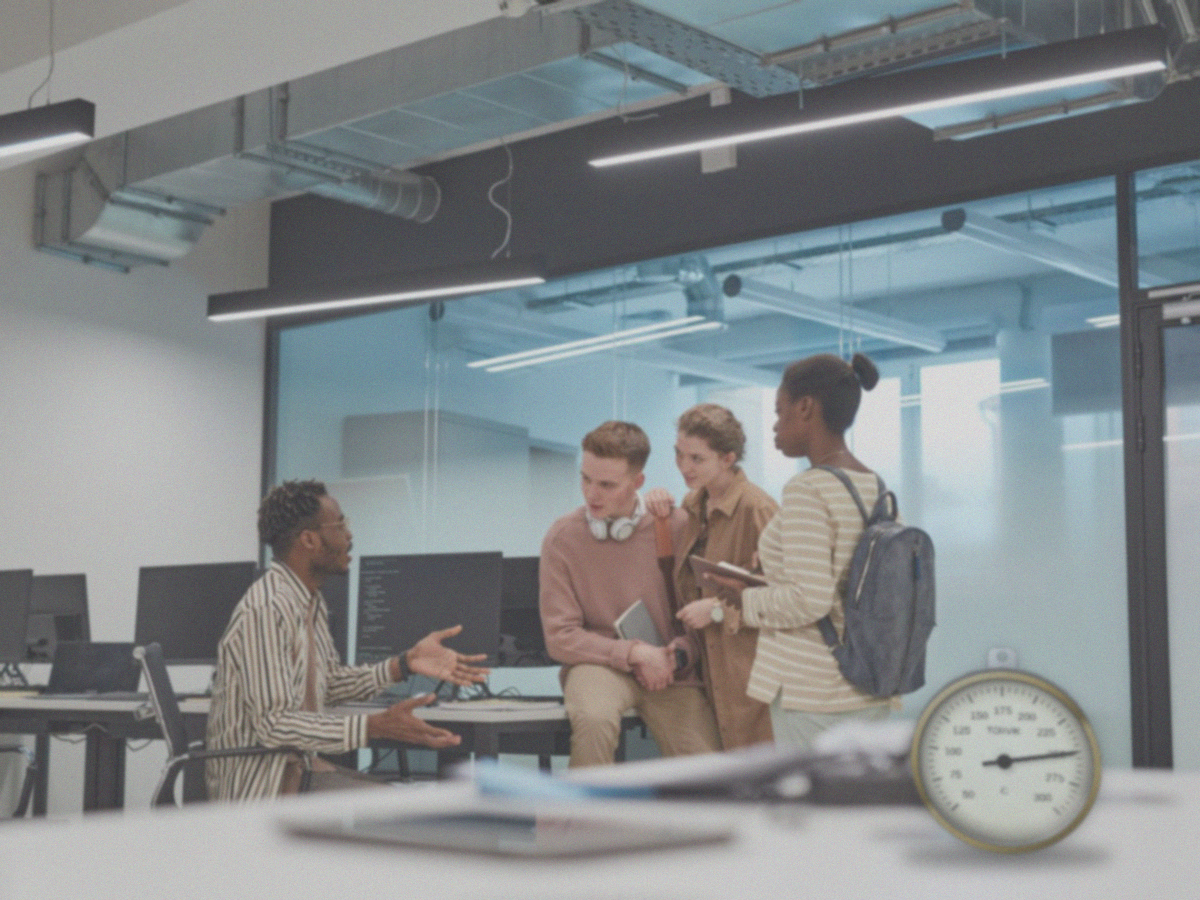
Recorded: value=250 unit=°C
